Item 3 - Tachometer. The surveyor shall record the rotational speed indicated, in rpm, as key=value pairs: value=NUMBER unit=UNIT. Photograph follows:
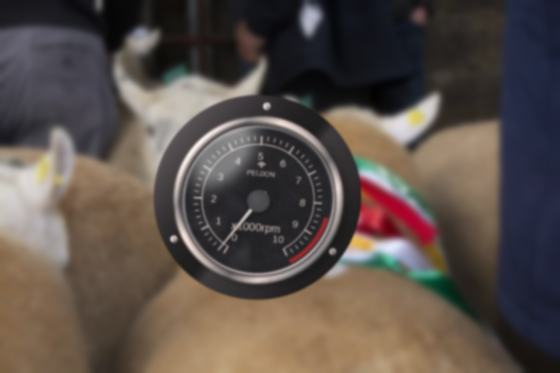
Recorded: value=200 unit=rpm
